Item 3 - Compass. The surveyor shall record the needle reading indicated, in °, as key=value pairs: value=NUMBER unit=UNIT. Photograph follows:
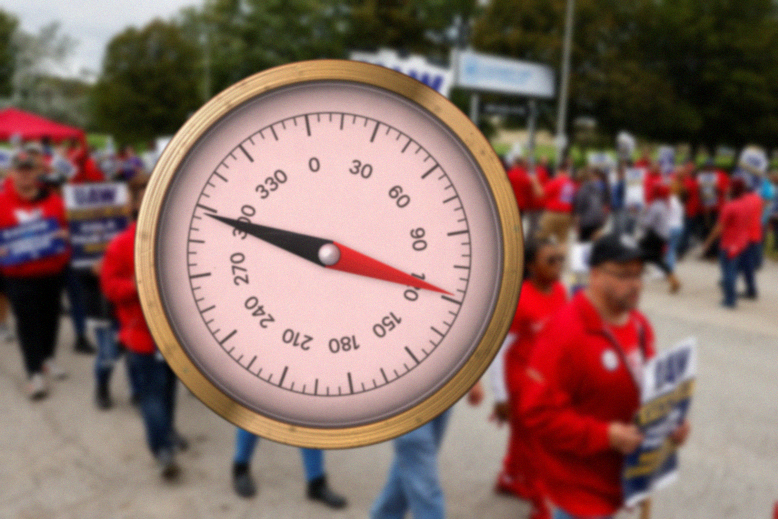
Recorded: value=117.5 unit=°
